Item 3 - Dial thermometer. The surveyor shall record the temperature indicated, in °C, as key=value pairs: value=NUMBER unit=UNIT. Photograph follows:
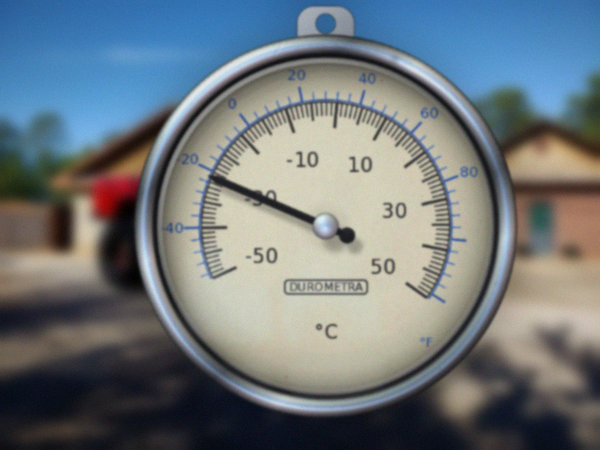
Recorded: value=-30 unit=°C
